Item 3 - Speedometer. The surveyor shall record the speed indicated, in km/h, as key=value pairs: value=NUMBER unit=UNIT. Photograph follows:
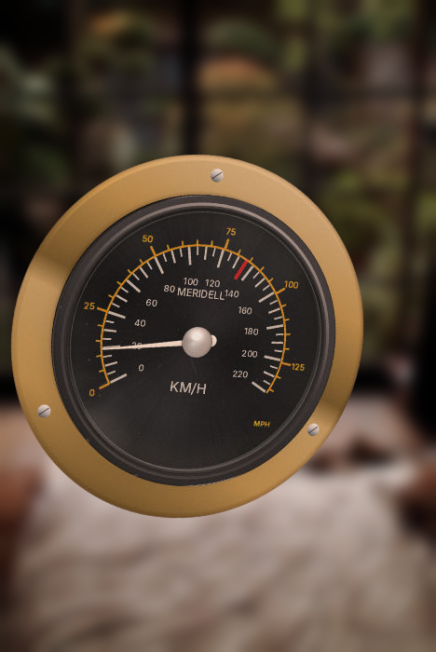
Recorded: value=20 unit=km/h
